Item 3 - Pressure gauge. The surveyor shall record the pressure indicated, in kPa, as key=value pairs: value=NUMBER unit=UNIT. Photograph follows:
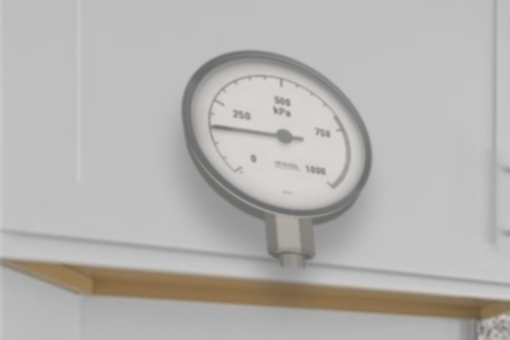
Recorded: value=150 unit=kPa
